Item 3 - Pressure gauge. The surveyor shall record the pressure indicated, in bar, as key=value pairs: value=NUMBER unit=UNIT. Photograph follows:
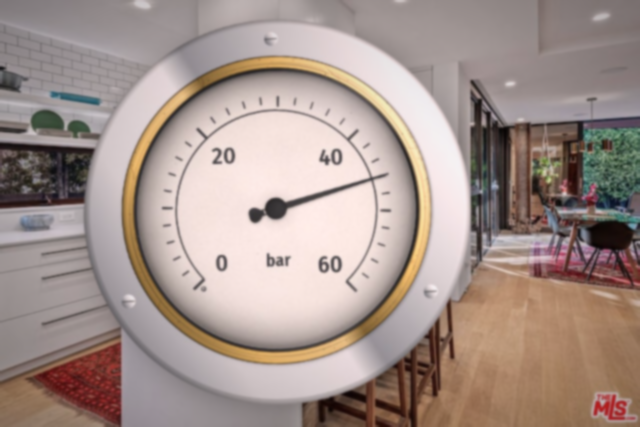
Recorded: value=46 unit=bar
